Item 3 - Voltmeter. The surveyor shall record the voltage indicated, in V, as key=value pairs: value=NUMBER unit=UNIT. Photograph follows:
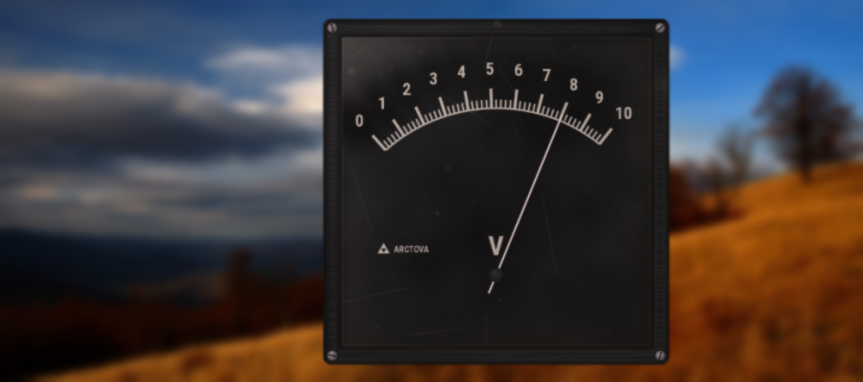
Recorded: value=8 unit=V
